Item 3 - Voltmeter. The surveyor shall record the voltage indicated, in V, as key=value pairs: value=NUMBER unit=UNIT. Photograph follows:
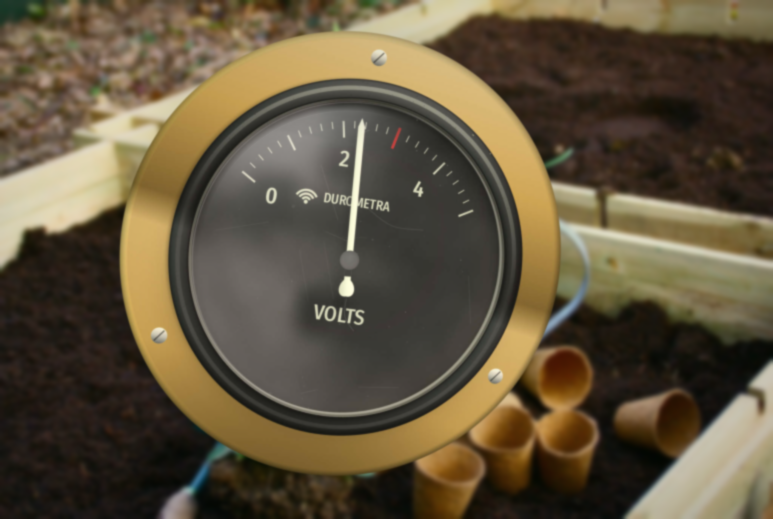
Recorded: value=2.3 unit=V
